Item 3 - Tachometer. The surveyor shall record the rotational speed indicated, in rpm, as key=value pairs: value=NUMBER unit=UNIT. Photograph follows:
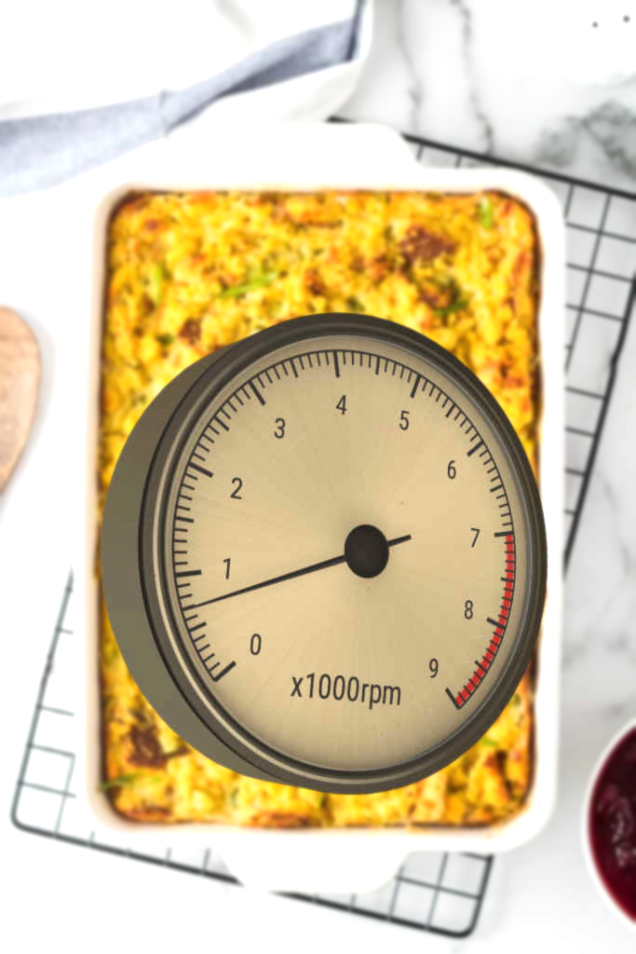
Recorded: value=700 unit=rpm
